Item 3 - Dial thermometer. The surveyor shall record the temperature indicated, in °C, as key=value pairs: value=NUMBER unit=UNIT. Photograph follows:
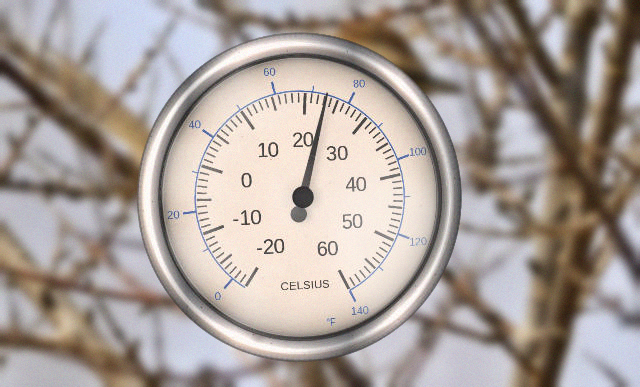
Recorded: value=23 unit=°C
